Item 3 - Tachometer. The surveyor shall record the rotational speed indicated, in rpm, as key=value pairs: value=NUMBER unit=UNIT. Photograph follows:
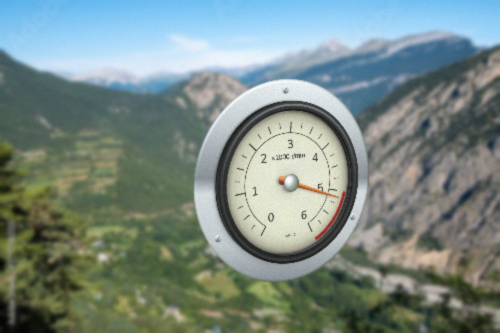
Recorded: value=5125 unit=rpm
